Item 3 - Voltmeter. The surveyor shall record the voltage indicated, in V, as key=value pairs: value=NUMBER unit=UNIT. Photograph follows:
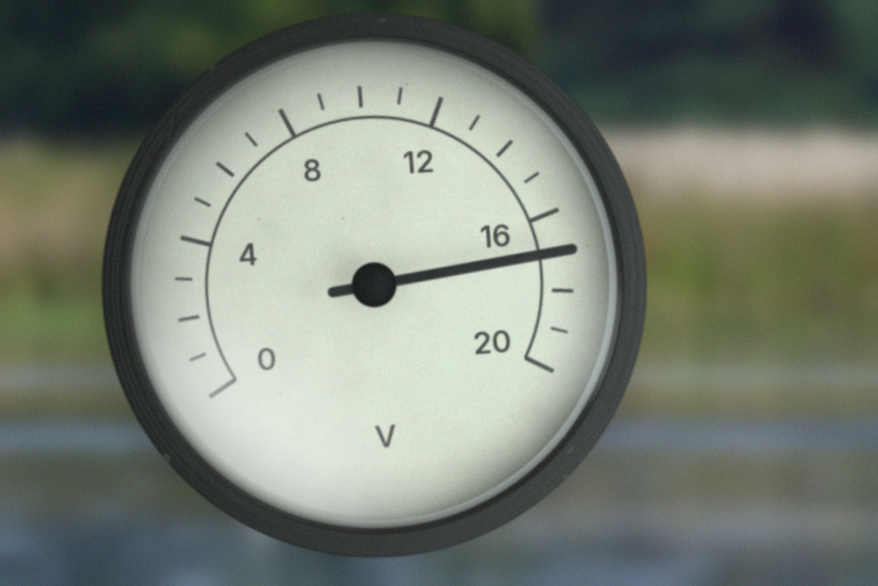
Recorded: value=17 unit=V
